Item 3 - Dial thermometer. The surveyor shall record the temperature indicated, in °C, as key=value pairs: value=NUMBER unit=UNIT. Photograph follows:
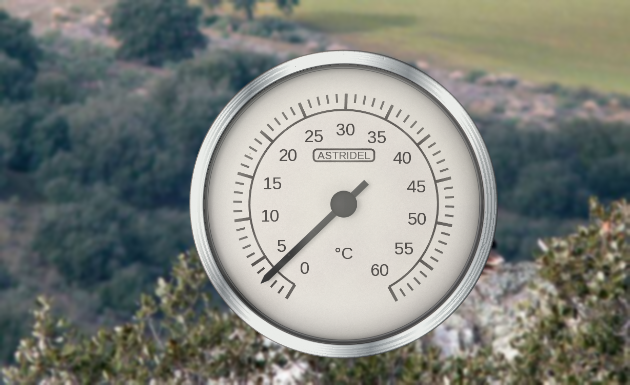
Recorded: value=3 unit=°C
